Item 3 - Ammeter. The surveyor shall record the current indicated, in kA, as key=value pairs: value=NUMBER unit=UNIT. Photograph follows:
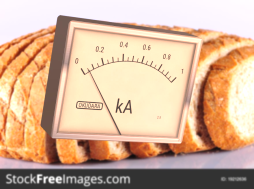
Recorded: value=0.05 unit=kA
